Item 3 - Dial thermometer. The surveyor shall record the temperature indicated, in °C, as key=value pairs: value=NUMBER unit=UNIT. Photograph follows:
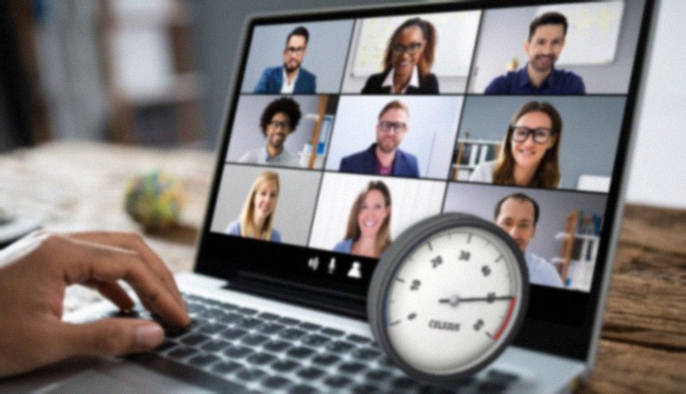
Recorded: value=50 unit=°C
